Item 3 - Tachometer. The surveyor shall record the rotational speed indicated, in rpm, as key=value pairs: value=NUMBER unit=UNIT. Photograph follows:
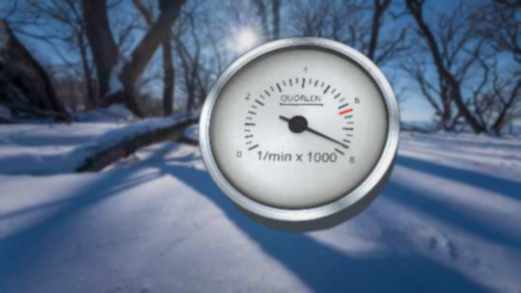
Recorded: value=7750 unit=rpm
